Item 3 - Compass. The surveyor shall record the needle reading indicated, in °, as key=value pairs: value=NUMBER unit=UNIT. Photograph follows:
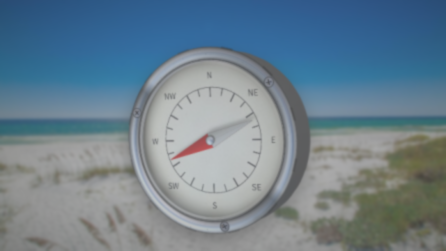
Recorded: value=247.5 unit=°
